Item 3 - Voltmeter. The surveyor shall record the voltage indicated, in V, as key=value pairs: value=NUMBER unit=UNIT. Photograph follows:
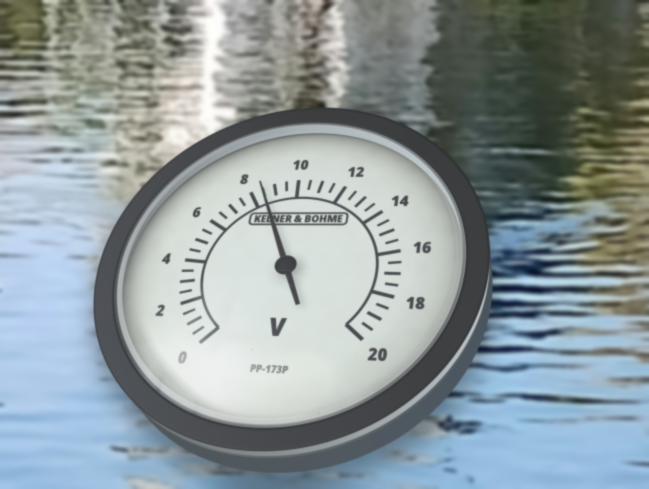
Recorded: value=8.5 unit=V
